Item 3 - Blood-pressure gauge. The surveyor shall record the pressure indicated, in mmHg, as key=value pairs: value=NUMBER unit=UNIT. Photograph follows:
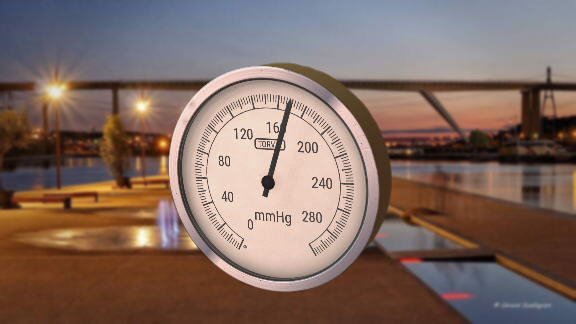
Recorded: value=170 unit=mmHg
